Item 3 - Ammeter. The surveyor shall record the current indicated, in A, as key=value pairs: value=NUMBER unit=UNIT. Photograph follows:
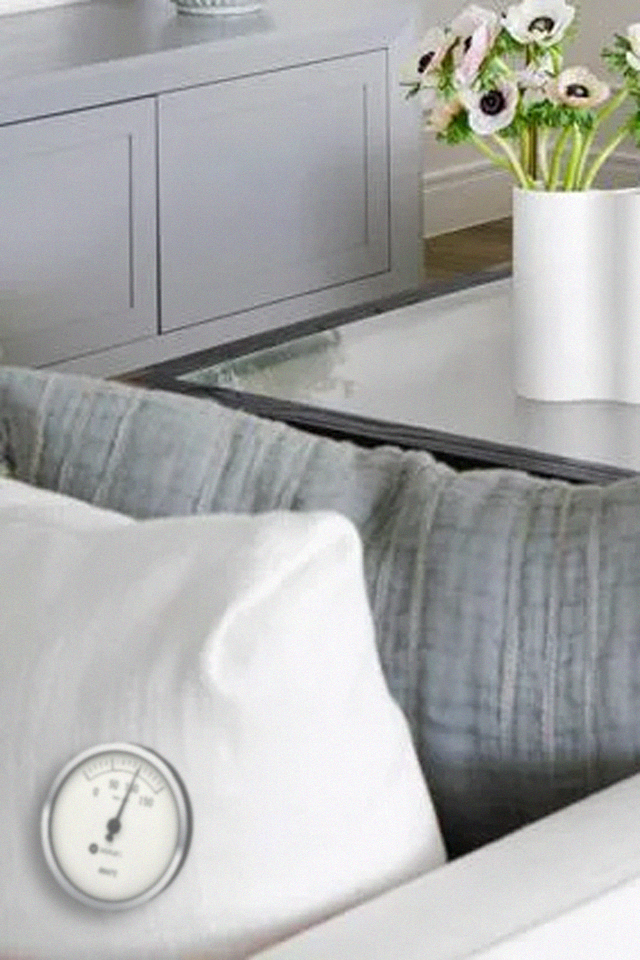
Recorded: value=100 unit=A
